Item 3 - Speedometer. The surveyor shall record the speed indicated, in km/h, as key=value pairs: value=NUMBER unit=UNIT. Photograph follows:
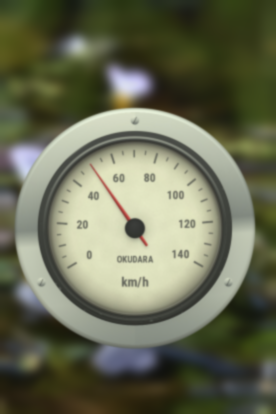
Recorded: value=50 unit=km/h
